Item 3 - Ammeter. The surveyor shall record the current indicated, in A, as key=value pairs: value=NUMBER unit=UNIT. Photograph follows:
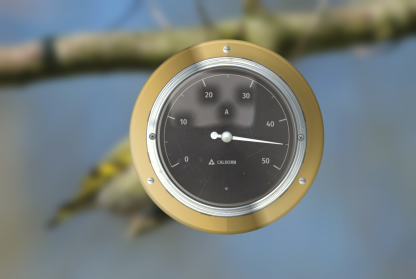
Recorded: value=45 unit=A
